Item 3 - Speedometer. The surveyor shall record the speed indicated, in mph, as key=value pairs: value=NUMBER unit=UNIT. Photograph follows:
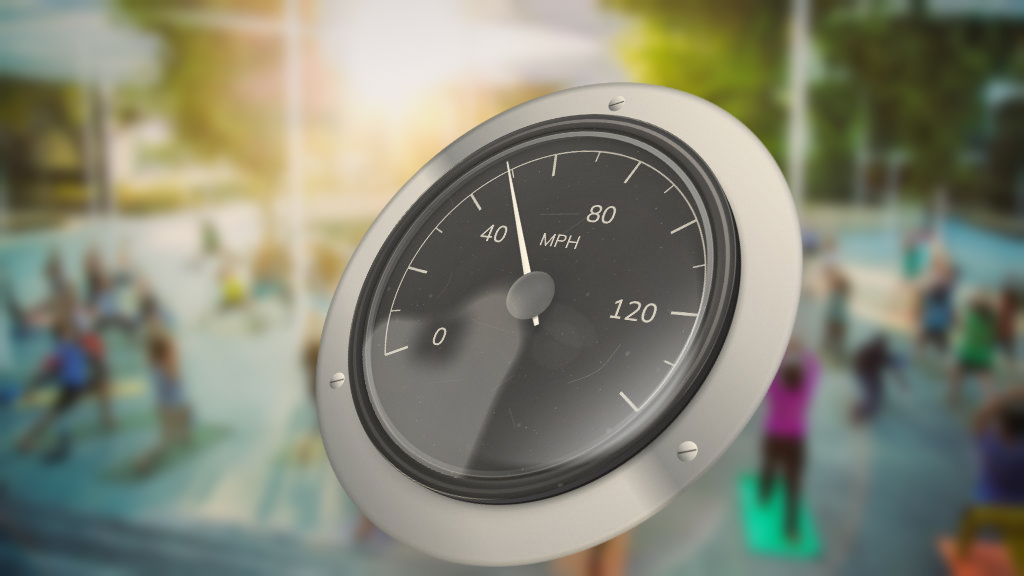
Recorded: value=50 unit=mph
